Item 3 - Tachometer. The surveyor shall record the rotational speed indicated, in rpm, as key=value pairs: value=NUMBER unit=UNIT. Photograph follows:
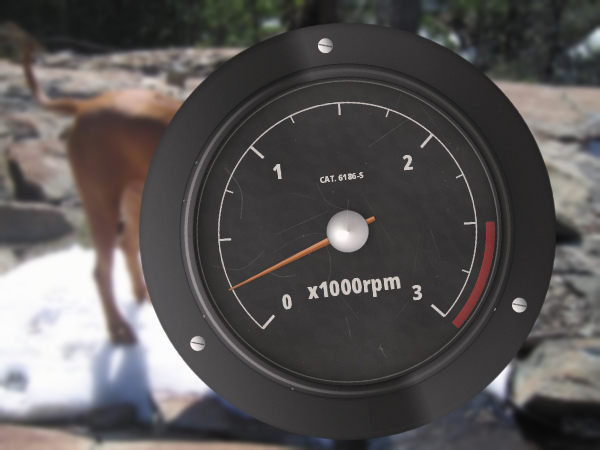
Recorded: value=250 unit=rpm
